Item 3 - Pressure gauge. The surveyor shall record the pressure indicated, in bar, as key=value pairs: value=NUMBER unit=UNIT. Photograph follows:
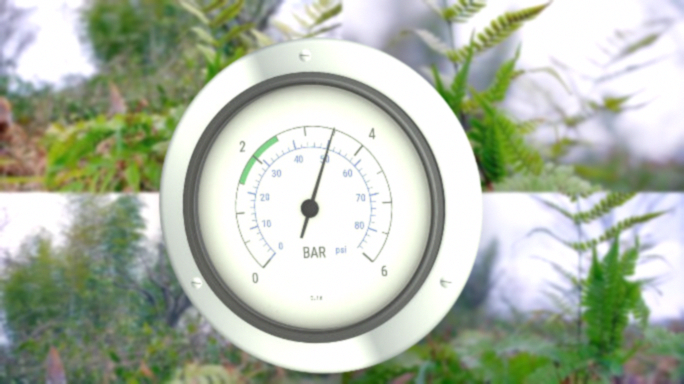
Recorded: value=3.5 unit=bar
